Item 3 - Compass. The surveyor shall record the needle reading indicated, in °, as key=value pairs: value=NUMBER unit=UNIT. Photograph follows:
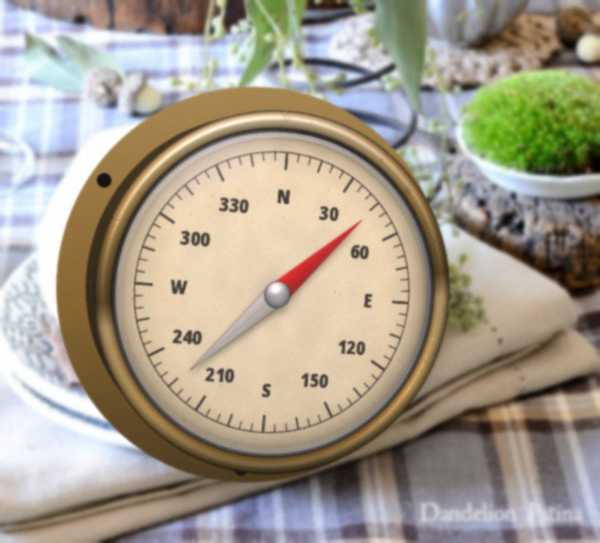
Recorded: value=45 unit=°
